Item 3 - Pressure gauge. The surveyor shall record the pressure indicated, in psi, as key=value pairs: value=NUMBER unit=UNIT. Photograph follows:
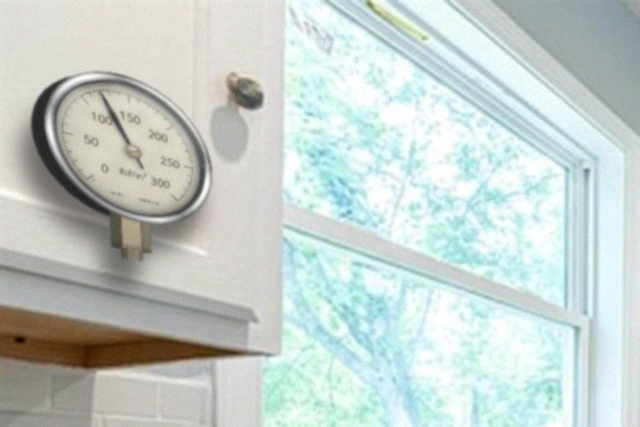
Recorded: value=120 unit=psi
